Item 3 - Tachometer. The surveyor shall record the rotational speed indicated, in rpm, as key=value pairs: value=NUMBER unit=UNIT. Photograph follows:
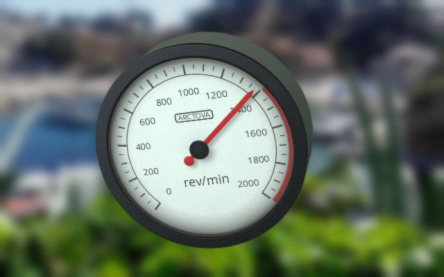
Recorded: value=1375 unit=rpm
